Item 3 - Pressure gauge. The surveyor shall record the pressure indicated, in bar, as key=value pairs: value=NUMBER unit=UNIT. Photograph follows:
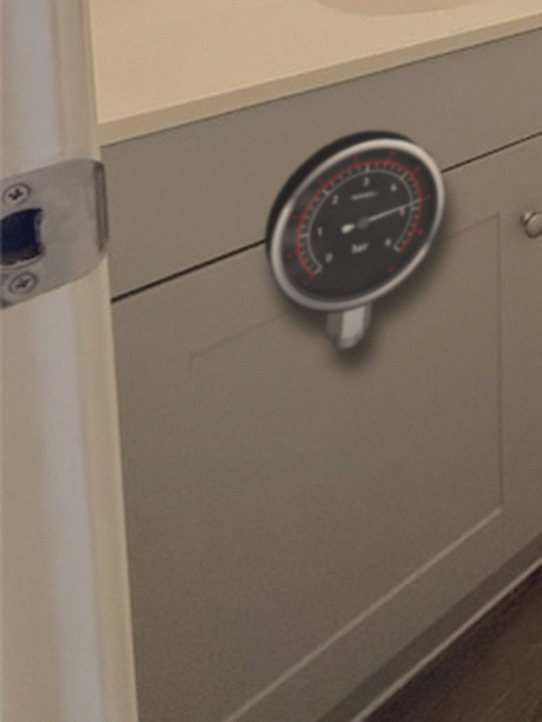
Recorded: value=4.8 unit=bar
